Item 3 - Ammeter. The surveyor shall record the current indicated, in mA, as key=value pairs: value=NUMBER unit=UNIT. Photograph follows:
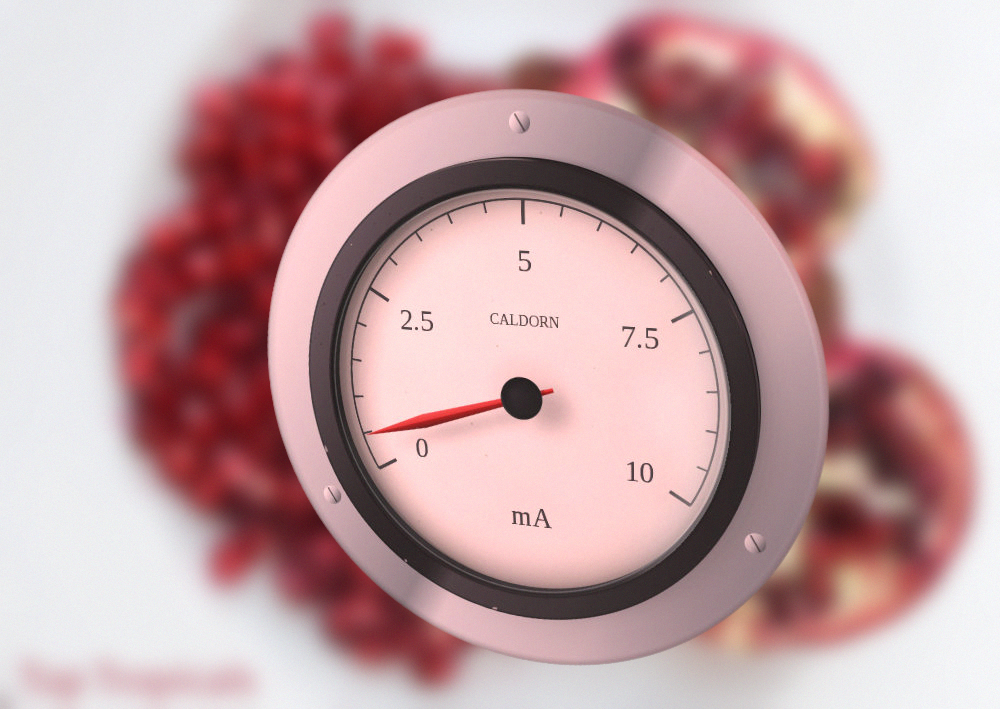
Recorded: value=0.5 unit=mA
